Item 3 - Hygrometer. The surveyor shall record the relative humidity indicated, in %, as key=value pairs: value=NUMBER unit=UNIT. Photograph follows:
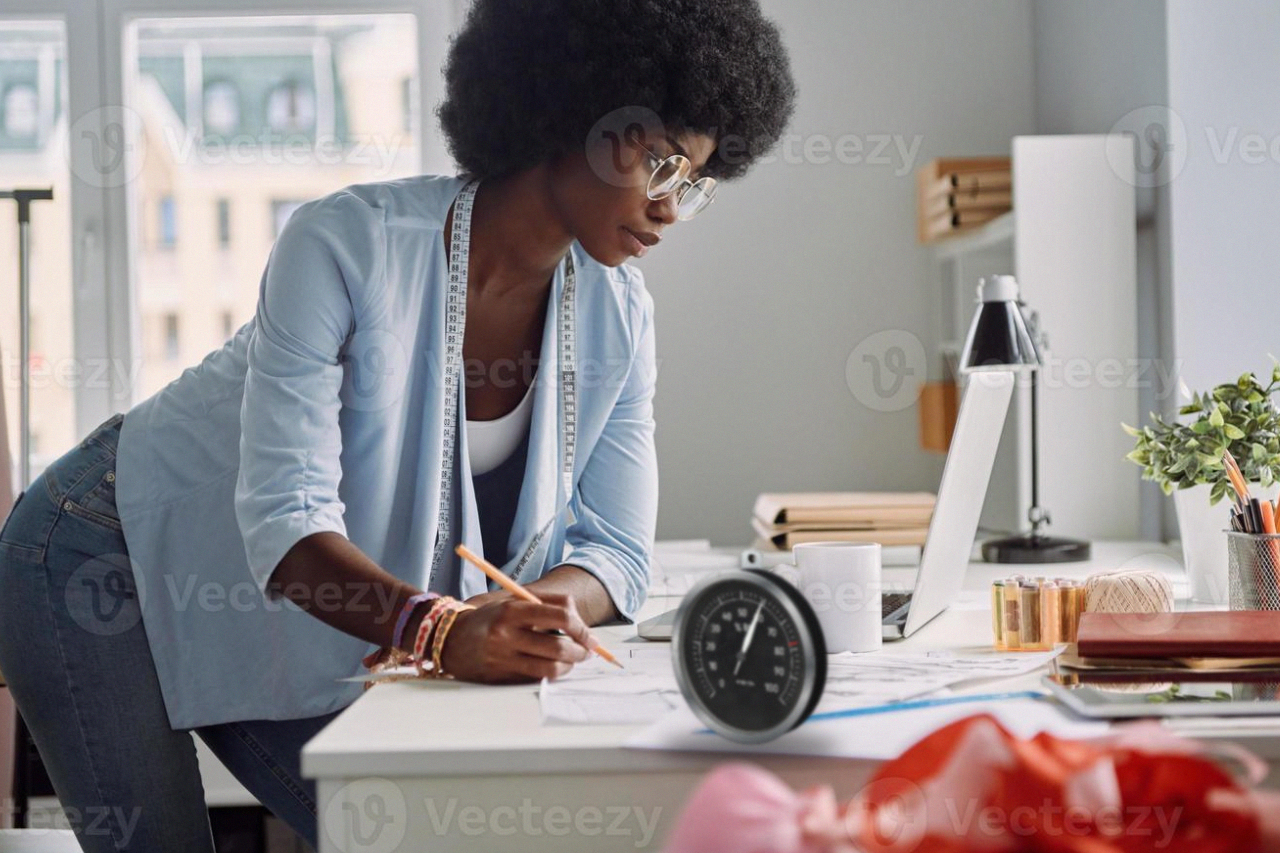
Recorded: value=60 unit=%
